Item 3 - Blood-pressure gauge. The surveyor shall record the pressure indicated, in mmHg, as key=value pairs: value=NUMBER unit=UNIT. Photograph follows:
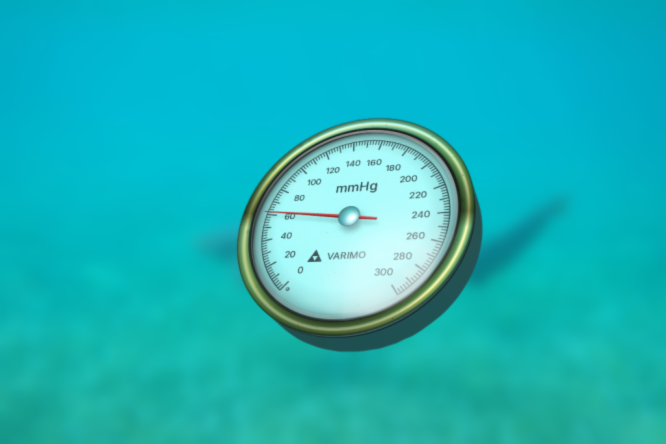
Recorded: value=60 unit=mmHg
